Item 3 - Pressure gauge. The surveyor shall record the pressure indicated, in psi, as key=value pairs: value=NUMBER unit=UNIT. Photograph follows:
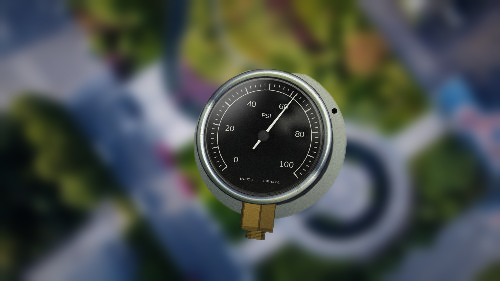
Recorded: value=62 unit=psi
